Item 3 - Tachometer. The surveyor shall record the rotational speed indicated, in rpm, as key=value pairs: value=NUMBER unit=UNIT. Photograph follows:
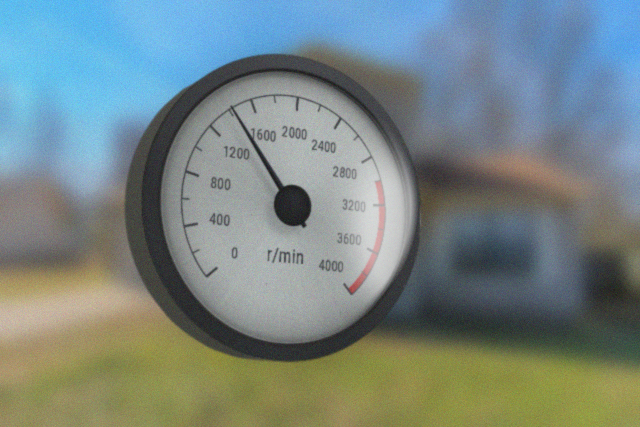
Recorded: value=1400 unit=rpm
